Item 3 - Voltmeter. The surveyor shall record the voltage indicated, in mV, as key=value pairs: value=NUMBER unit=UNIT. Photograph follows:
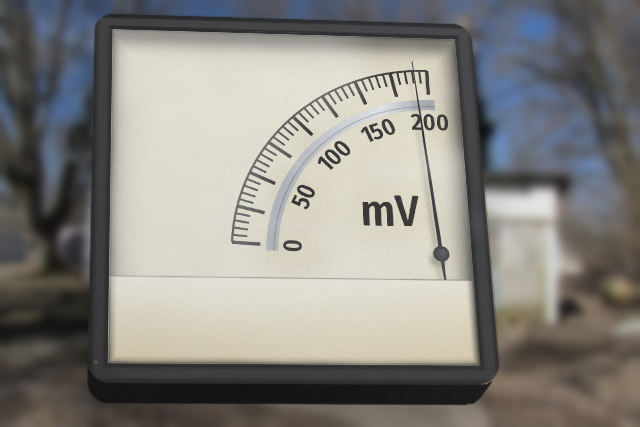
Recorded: value=190 unit=mV
